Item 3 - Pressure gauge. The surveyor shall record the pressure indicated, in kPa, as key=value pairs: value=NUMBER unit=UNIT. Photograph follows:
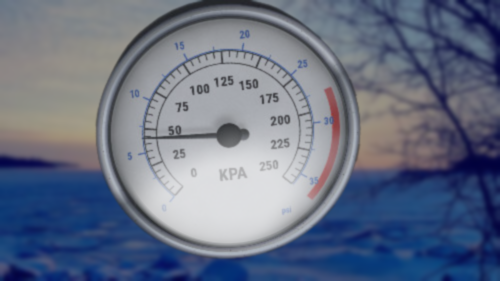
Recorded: value=45 unit=kPa
